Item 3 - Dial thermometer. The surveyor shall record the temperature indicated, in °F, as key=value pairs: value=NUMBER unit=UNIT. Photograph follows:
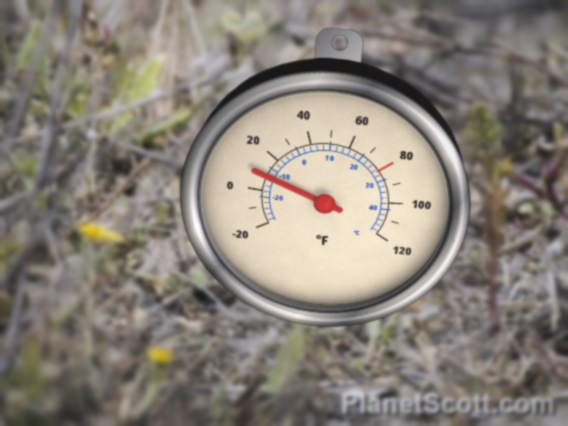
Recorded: value=10 unit=°F
